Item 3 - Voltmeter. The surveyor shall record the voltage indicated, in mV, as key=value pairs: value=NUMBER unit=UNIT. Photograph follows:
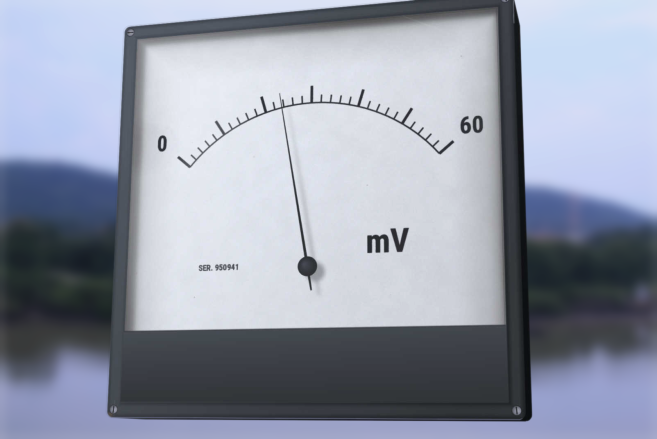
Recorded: value=24 unit=mV
